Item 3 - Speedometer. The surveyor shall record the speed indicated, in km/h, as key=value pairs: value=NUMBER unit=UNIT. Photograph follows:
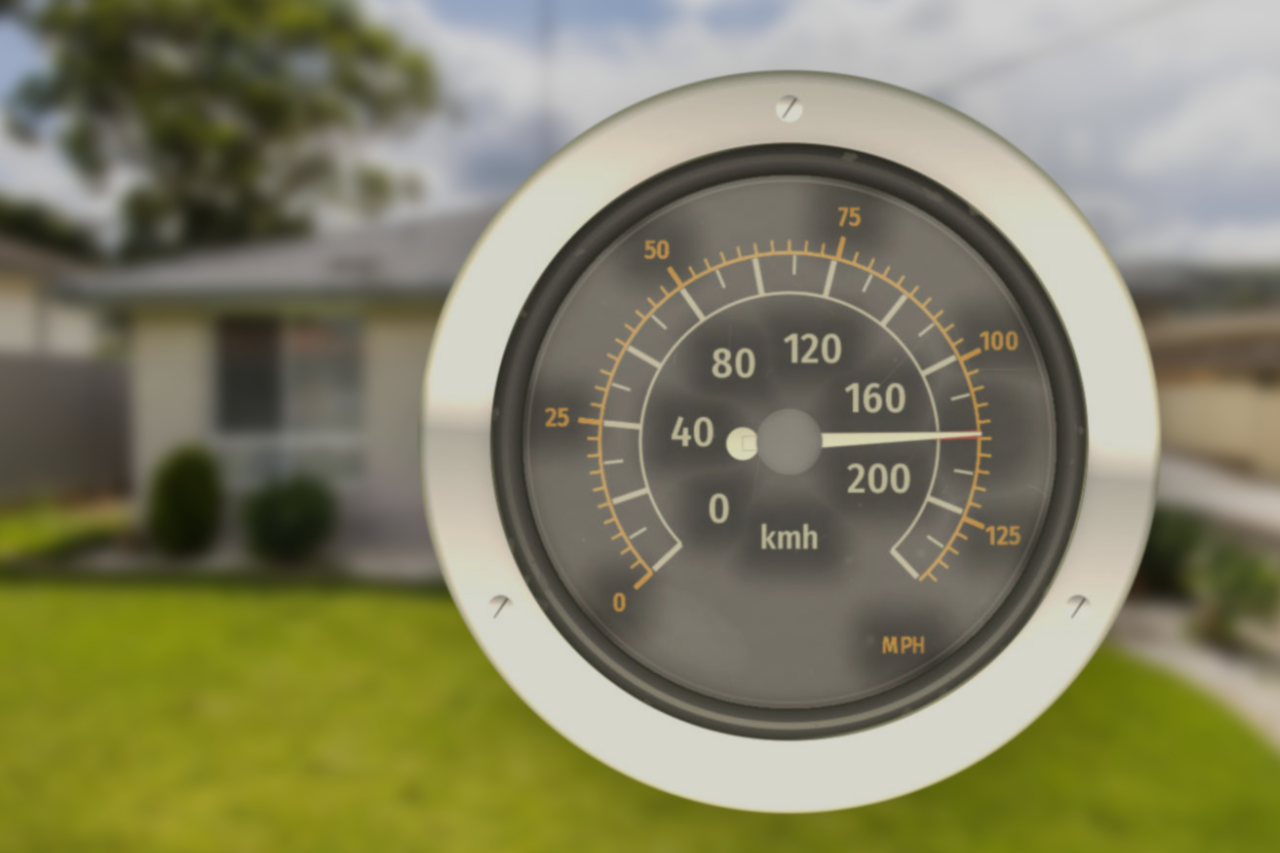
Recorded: value=180 unit=km/h
